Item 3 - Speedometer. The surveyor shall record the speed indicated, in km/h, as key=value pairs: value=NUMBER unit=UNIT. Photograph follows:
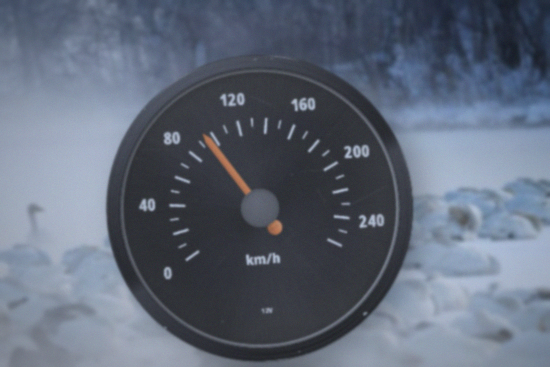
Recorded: value=95 unit=km/h
